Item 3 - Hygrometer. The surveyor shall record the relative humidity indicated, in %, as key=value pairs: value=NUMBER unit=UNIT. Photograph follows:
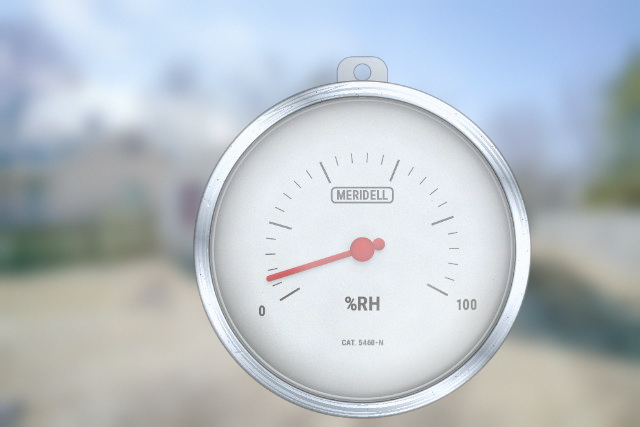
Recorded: value=6 unit=%
